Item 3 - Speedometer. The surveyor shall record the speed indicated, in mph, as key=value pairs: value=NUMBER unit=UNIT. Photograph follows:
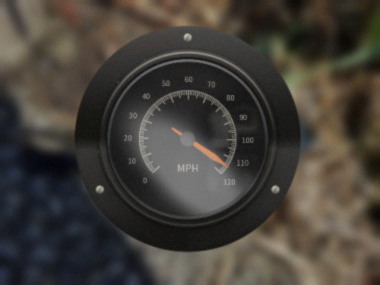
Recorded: value=115 unit=mph
